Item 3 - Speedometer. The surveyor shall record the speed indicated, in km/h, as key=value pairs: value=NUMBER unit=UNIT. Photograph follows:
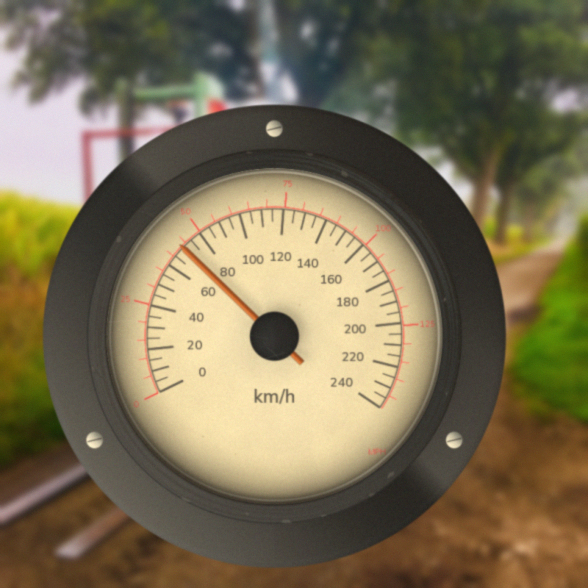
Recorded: value=70 unit=km/h
